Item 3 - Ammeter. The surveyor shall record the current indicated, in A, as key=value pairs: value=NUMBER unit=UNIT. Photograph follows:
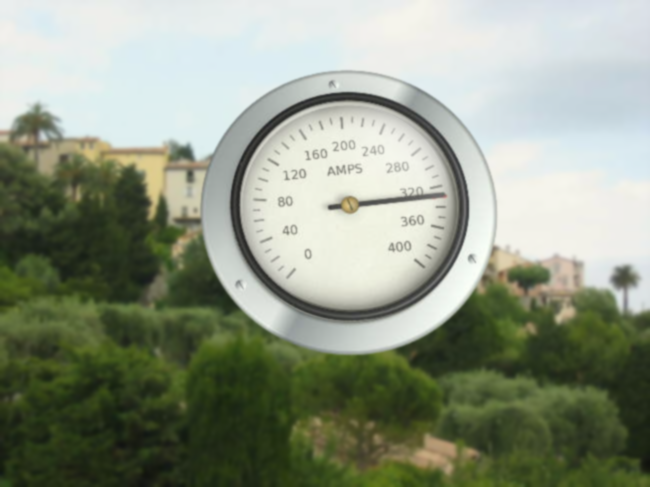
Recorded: value=330 unit=A
